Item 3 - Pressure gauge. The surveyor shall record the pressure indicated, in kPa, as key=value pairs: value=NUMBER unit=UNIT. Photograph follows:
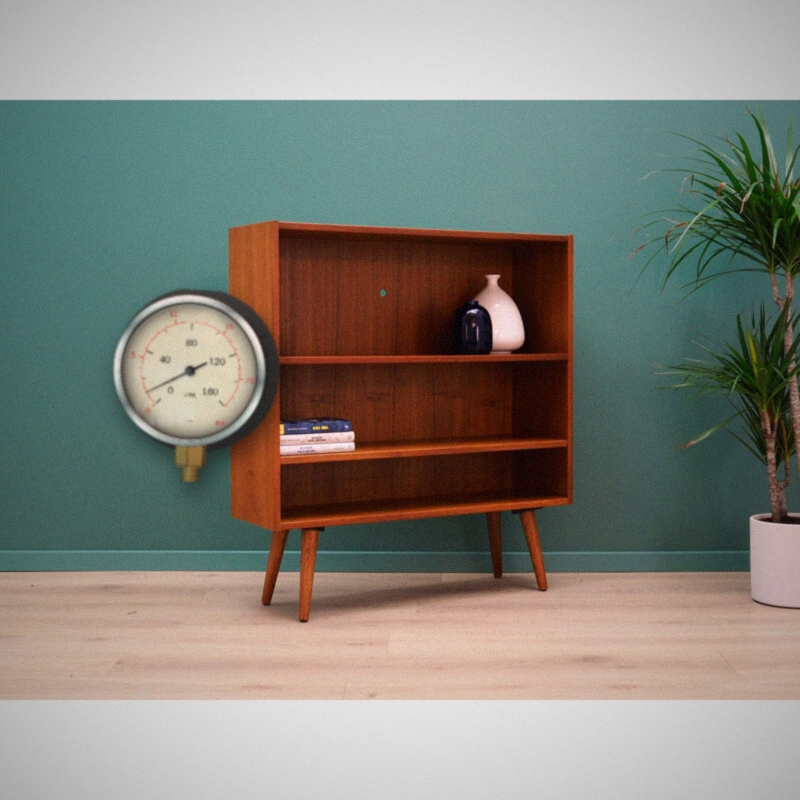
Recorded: value=10 unit=kPa
